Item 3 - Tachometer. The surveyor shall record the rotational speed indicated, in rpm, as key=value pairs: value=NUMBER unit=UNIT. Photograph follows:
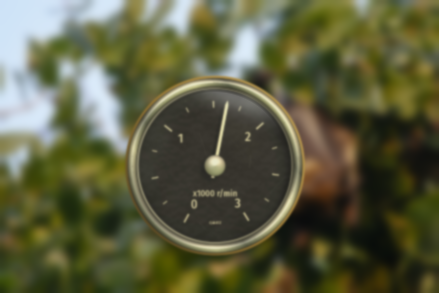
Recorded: value=1625 unit=rpm
